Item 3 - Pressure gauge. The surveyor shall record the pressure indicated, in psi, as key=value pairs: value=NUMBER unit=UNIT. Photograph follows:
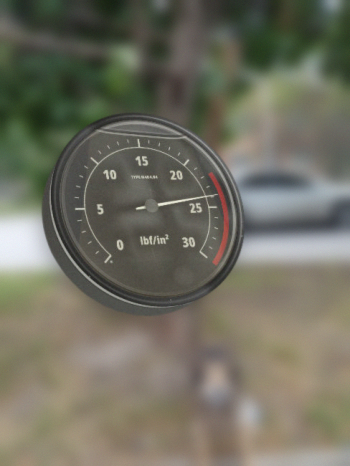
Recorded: value=24 unit=psi
